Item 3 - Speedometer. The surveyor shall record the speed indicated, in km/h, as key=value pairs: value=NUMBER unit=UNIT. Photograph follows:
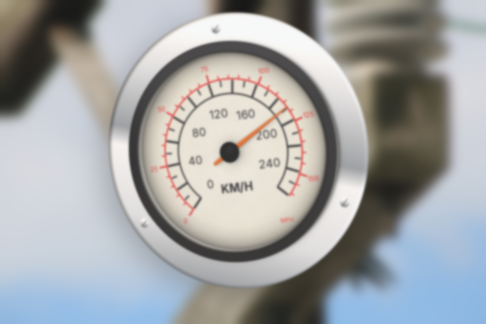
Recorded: value=190 unit=km/h
